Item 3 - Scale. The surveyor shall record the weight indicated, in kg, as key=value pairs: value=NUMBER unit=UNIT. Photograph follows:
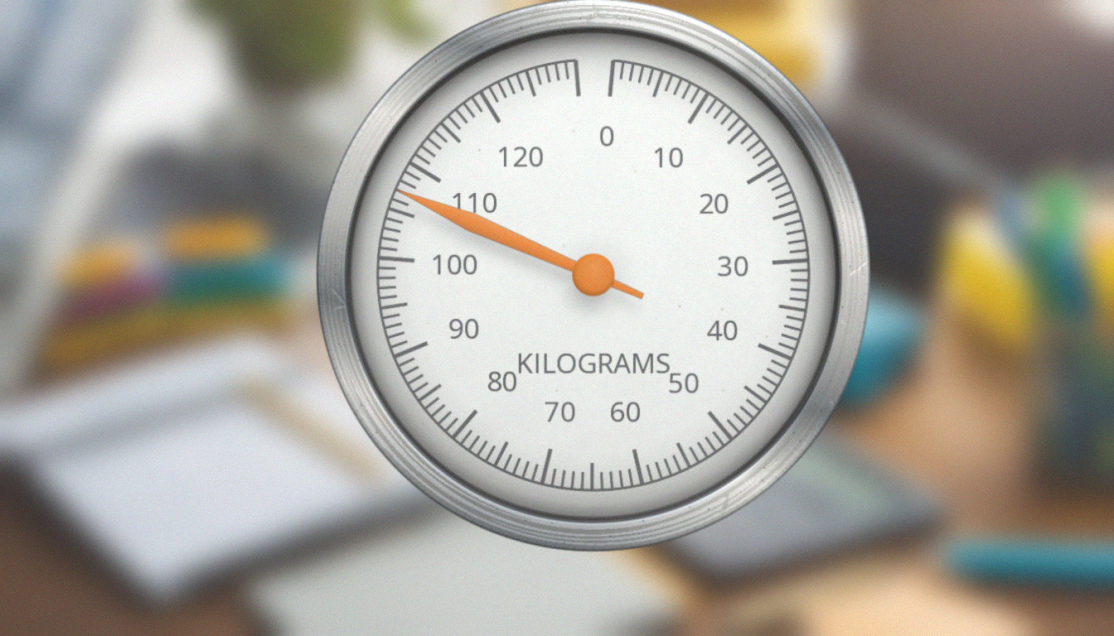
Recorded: value=107 unit=kg
